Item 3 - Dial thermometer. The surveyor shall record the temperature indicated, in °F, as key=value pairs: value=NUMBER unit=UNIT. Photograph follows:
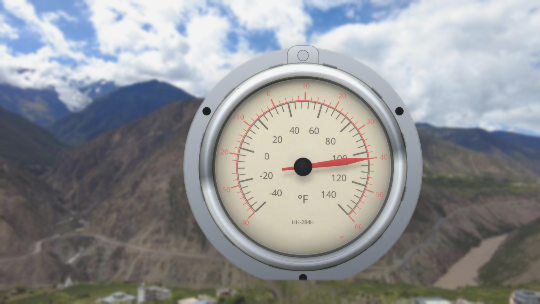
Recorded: value=104 unit=°F
